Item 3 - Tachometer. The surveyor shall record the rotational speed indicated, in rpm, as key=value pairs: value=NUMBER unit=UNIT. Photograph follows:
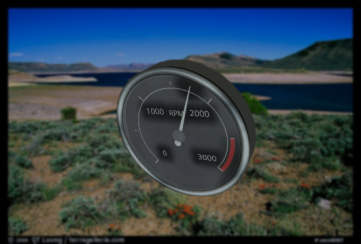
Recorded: value=1750 unit=rpm
